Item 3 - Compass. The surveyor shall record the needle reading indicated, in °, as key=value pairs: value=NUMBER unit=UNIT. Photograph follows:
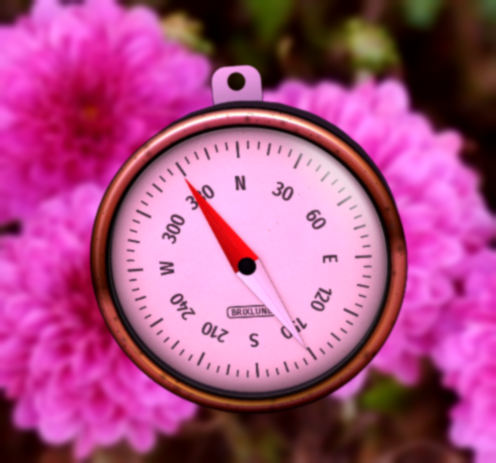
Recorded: value=330 unit=°
